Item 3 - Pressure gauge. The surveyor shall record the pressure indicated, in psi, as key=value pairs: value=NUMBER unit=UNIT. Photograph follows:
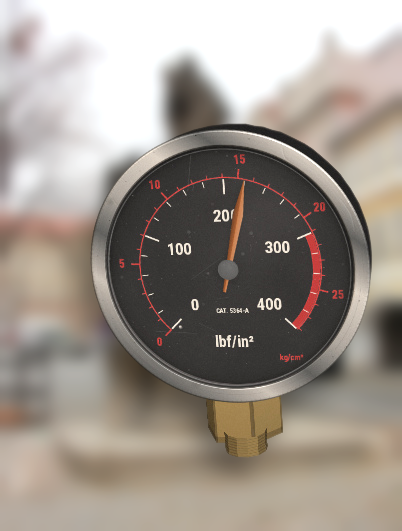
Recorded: value=220 unit=psi
